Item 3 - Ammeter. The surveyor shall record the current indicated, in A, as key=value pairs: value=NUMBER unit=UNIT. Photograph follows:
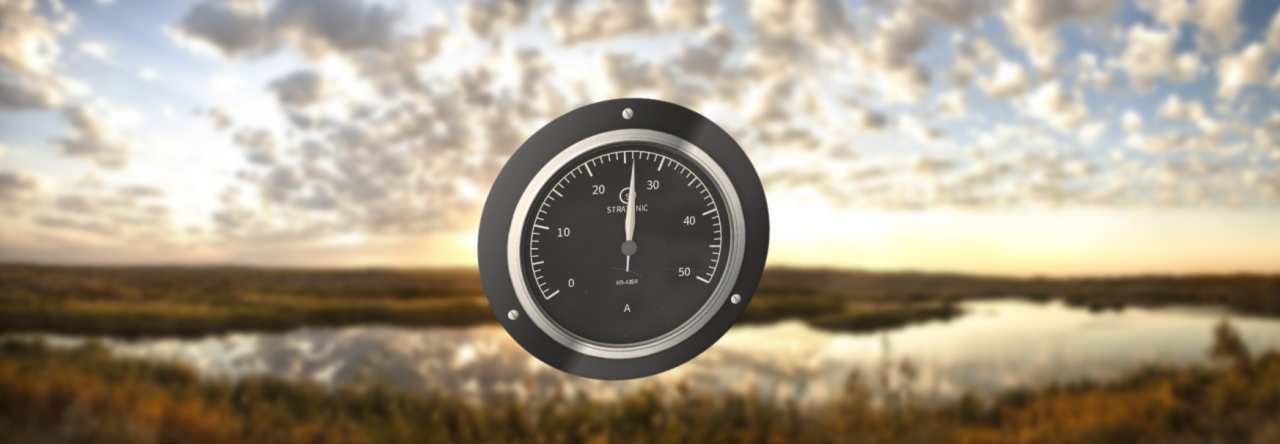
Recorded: value=26 unit=A
